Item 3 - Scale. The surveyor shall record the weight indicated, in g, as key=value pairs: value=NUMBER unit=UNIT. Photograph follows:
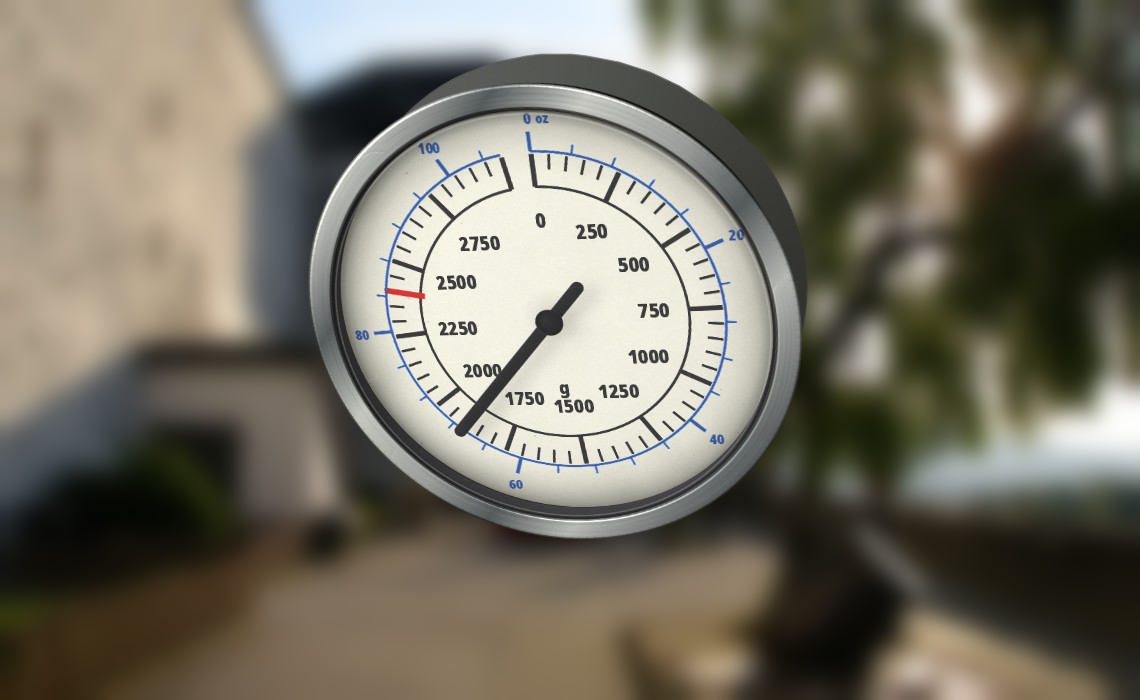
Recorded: value=1900 unit=g
